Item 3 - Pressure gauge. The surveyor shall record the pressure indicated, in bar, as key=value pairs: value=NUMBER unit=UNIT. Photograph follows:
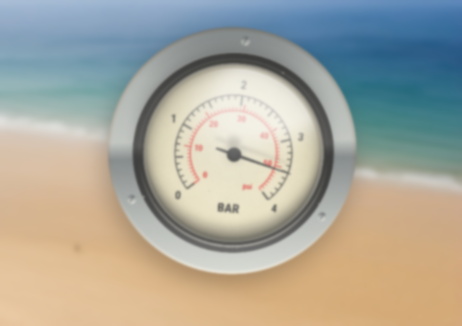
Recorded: value=3.5 unit=bar
